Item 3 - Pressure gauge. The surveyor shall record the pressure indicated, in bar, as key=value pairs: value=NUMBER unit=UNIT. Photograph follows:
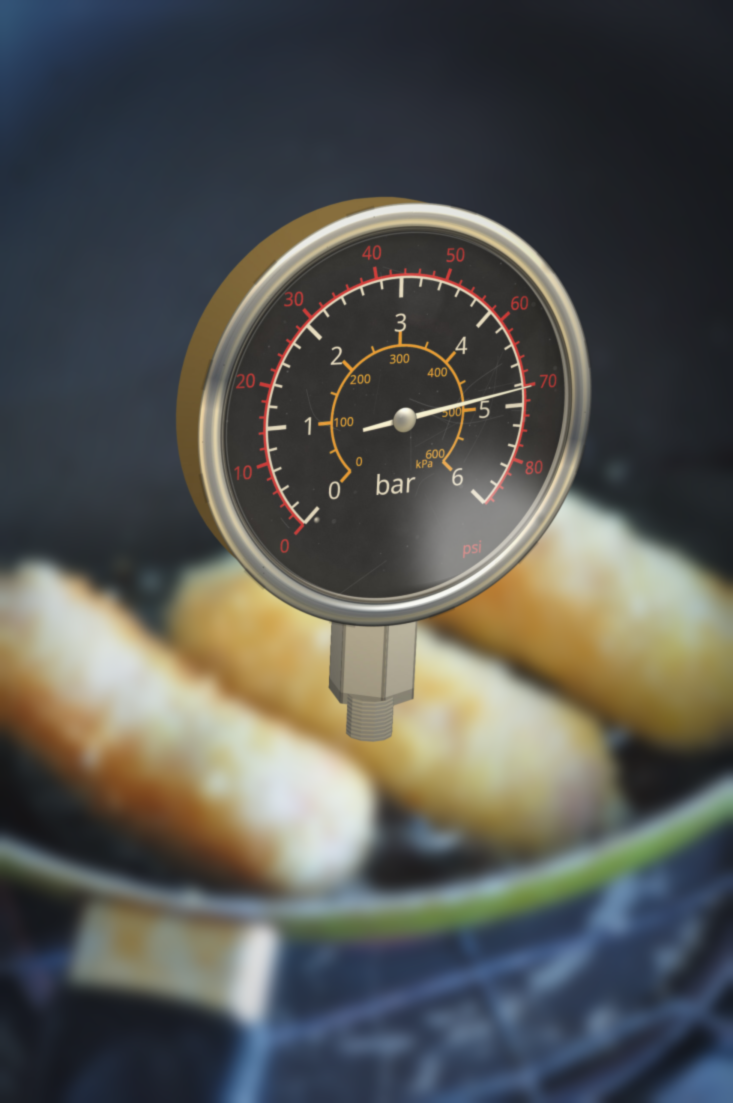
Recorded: value=4.8 unit=bar
